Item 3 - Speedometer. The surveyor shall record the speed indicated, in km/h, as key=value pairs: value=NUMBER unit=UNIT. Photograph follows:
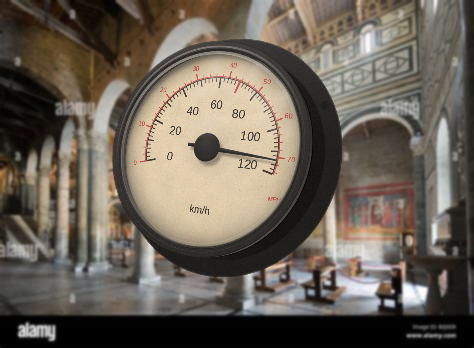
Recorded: value=114 unit=km/h
